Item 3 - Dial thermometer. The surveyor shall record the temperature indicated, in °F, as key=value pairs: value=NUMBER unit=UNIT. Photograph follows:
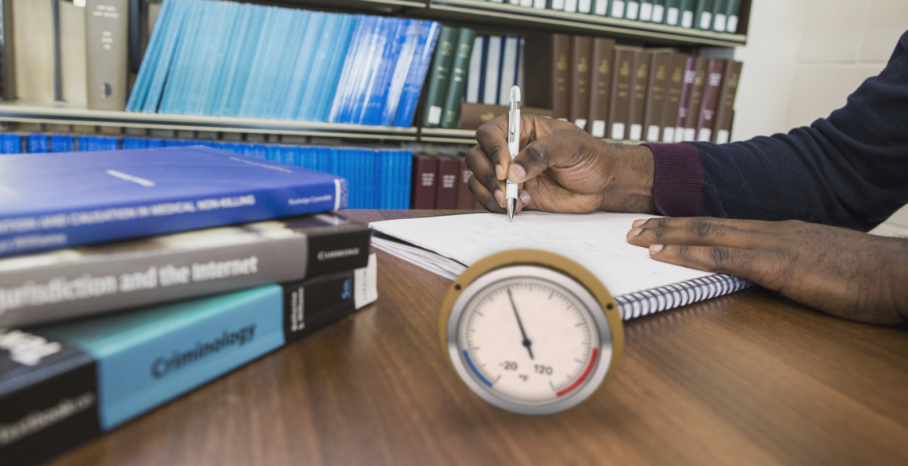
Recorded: value=40 unit=°F
